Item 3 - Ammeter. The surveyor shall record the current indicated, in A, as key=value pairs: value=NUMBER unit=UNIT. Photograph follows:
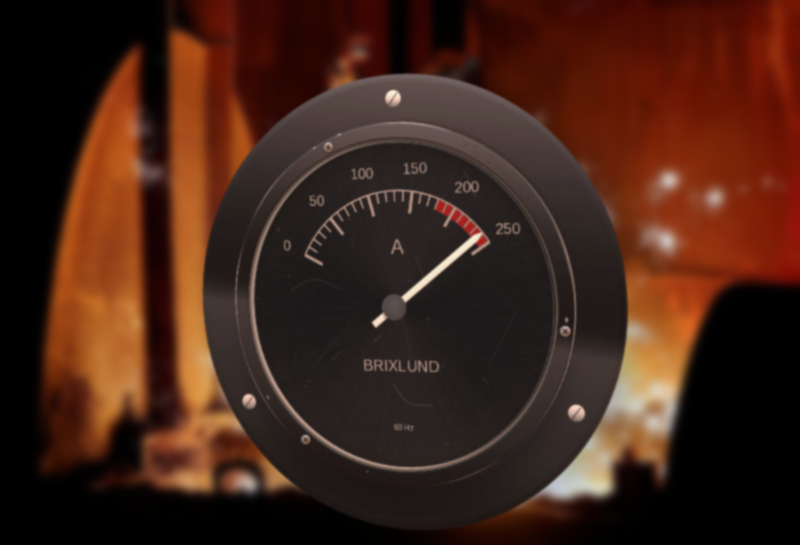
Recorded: value=240 unit=A
